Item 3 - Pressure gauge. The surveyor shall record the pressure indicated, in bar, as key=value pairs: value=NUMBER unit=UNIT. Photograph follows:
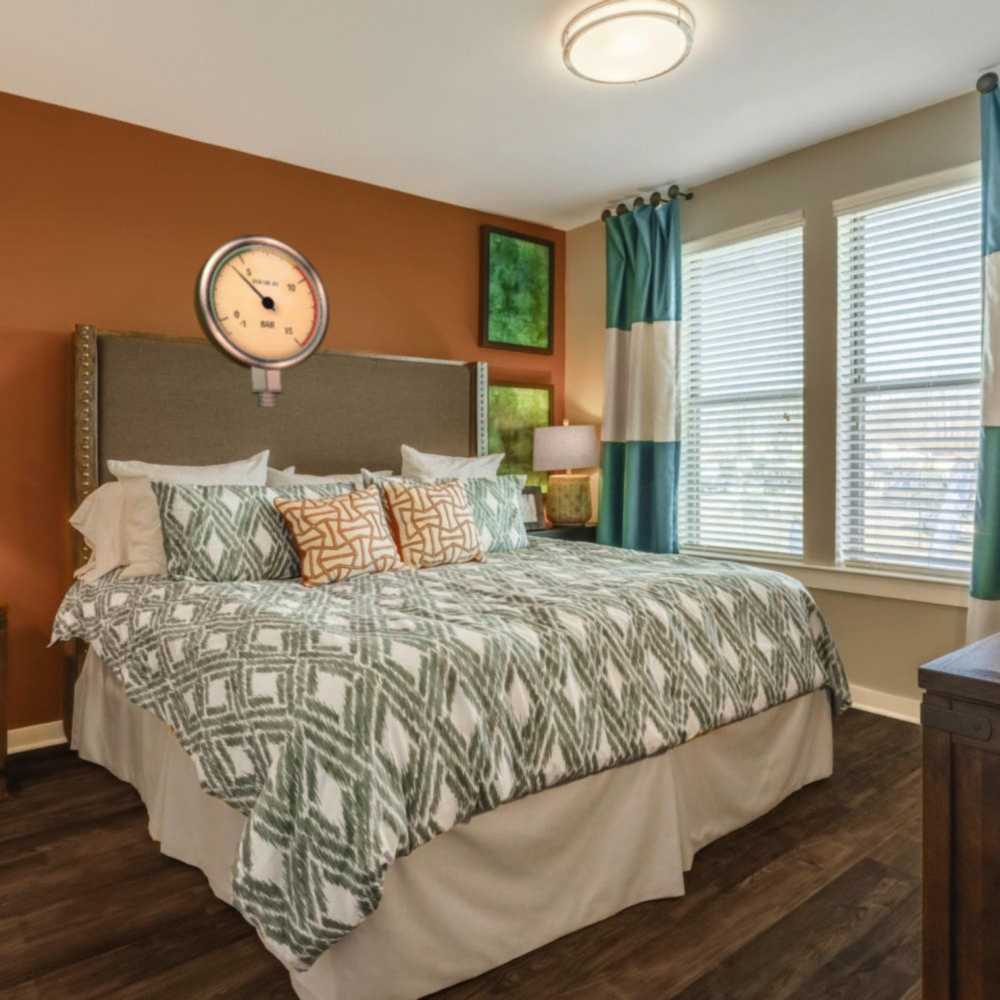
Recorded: value=4 unit=bar
